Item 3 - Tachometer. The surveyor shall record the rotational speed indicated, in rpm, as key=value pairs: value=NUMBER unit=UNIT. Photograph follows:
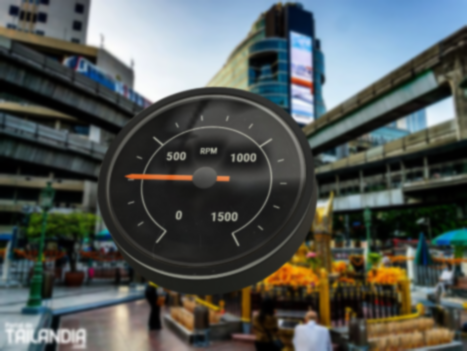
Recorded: value=300 unit=rpm
